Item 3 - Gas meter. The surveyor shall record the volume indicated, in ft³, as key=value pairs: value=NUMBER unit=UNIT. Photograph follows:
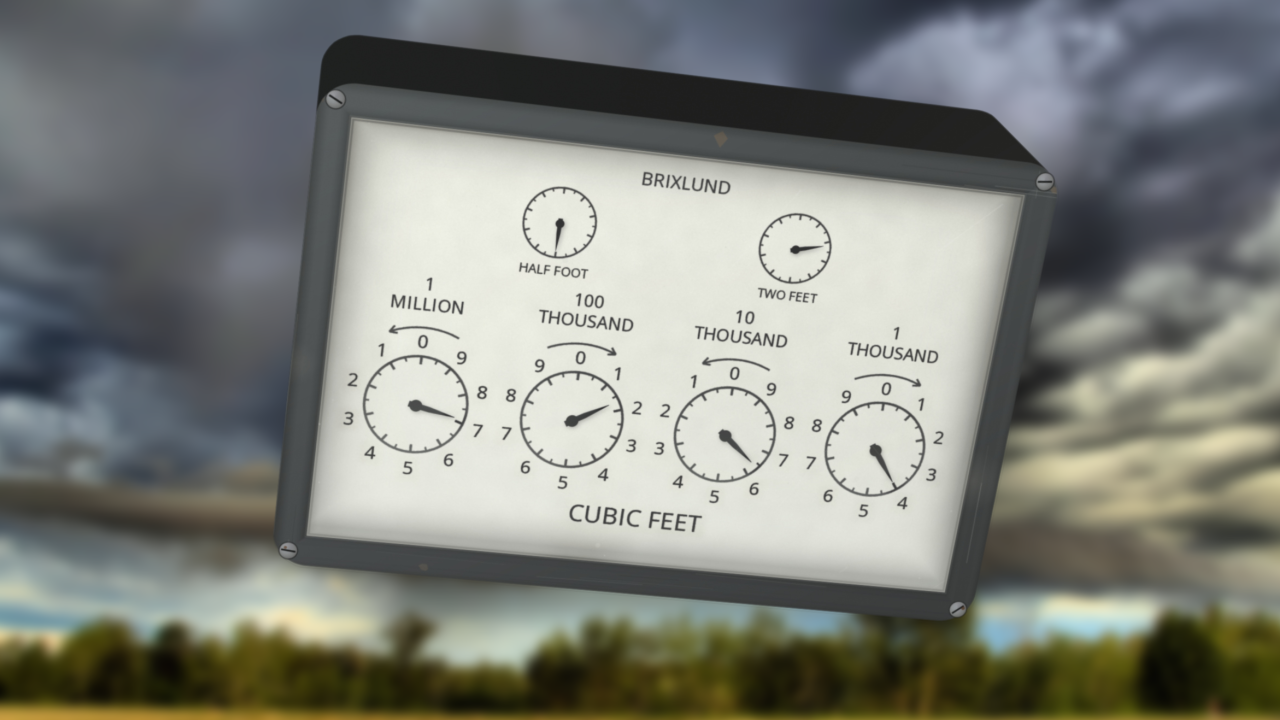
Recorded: value=716400 unit=ft³
